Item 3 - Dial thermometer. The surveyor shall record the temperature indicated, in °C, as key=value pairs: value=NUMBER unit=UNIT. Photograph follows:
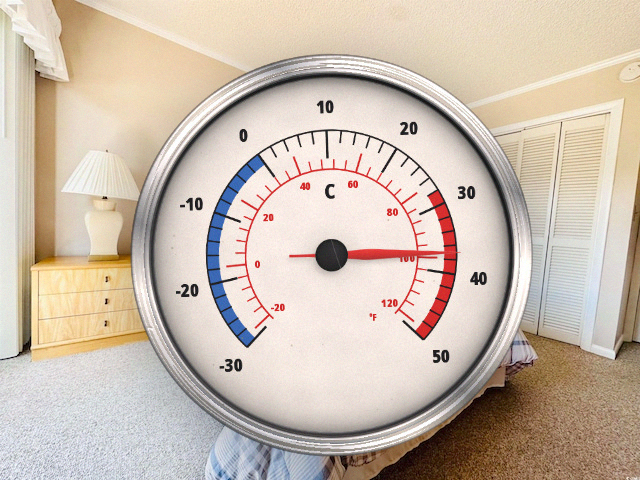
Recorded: value=37 unit=°C
